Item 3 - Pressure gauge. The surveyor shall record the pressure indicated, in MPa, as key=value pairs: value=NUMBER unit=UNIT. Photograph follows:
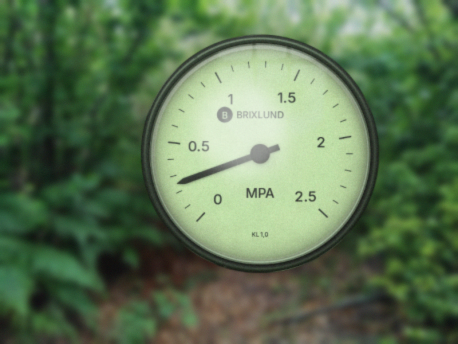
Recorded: value=0.25 unit=MPa
